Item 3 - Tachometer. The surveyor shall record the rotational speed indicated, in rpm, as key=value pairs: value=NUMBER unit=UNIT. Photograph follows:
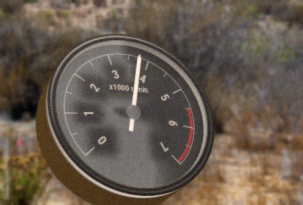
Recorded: value=3750 unit=rpm
